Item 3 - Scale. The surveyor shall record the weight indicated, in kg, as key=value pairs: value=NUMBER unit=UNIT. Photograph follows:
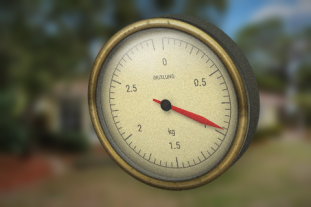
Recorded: value=0.95 unit=kg
